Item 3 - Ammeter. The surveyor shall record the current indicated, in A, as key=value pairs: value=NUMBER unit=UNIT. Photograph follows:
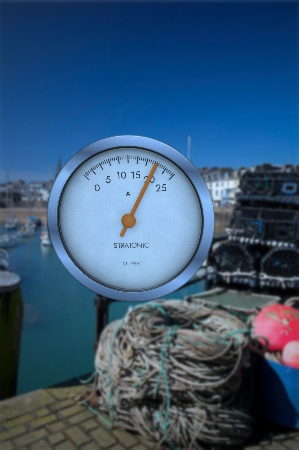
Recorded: value=20 unit=A
